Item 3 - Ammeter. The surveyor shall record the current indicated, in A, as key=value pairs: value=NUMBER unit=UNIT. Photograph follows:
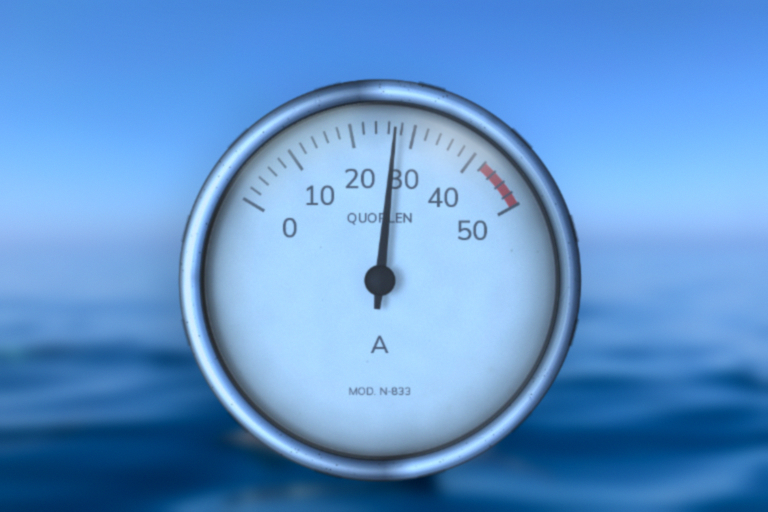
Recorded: value=27 unit=A
